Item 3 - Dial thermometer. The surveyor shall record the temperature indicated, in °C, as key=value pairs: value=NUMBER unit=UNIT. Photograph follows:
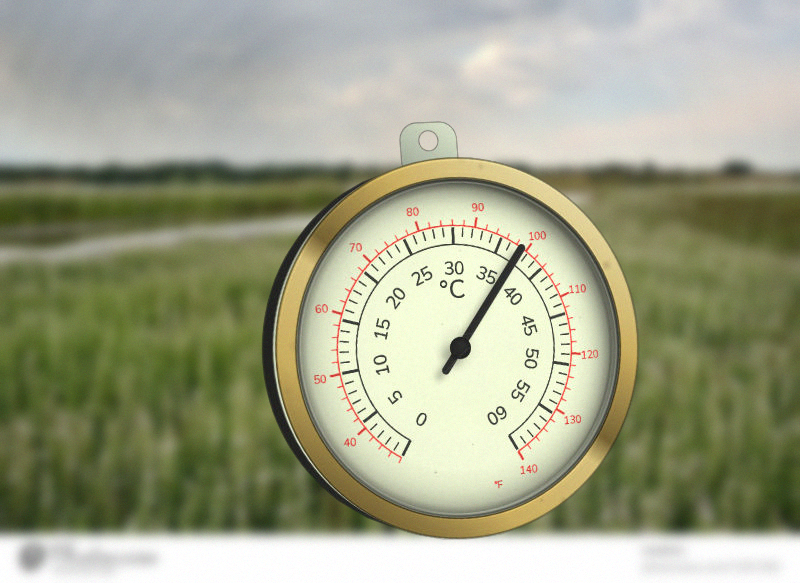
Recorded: value=37 unit=°C
